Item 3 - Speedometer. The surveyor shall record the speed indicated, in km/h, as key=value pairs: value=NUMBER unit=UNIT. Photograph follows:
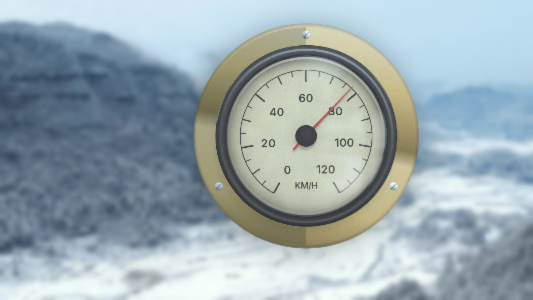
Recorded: value=77.5 unit=km/h
